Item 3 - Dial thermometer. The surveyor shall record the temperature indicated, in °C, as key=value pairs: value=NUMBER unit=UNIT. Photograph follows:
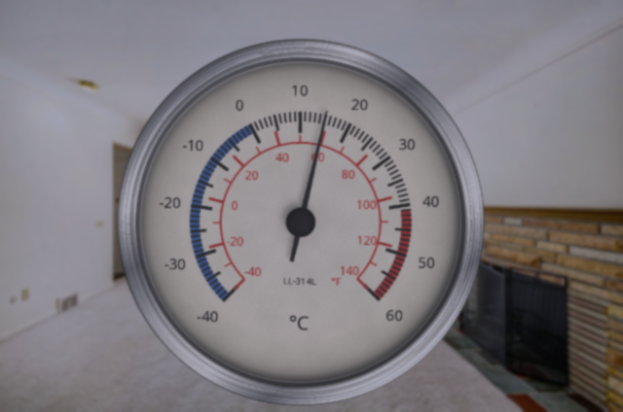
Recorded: value=15 unit=°C
